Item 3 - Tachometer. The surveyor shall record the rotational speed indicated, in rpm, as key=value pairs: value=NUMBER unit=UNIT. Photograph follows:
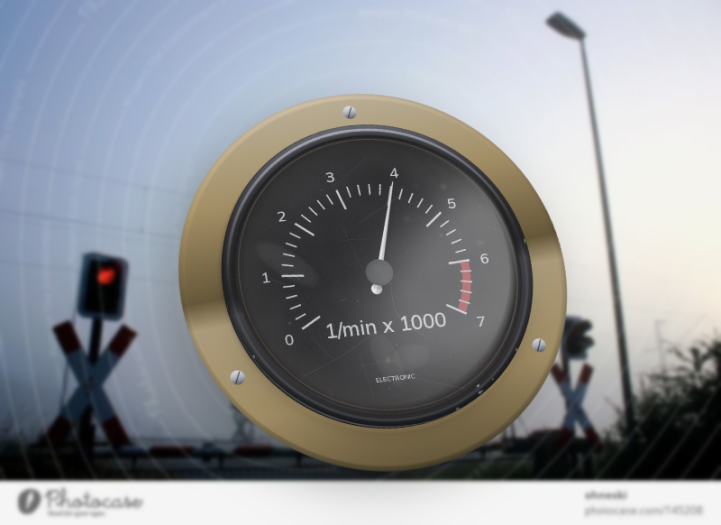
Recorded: value=4000 unit=rpm
